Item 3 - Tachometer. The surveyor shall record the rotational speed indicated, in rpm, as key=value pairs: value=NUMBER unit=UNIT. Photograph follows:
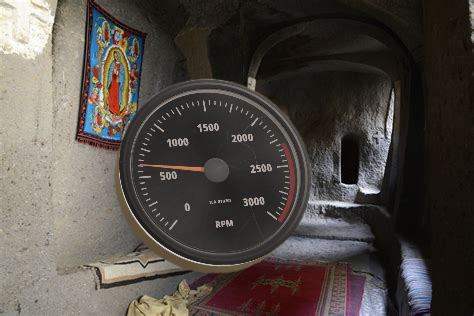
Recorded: value=600 unit=rpm
